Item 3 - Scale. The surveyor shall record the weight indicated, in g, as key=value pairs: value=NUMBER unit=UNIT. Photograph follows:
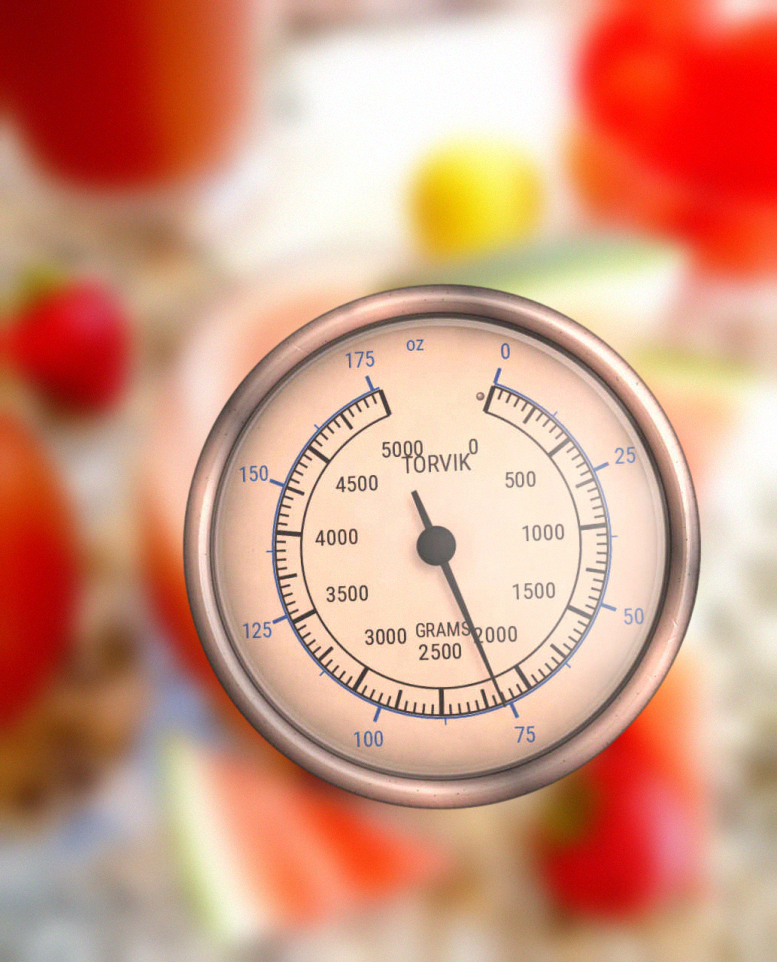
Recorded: value=2150 unit=g
